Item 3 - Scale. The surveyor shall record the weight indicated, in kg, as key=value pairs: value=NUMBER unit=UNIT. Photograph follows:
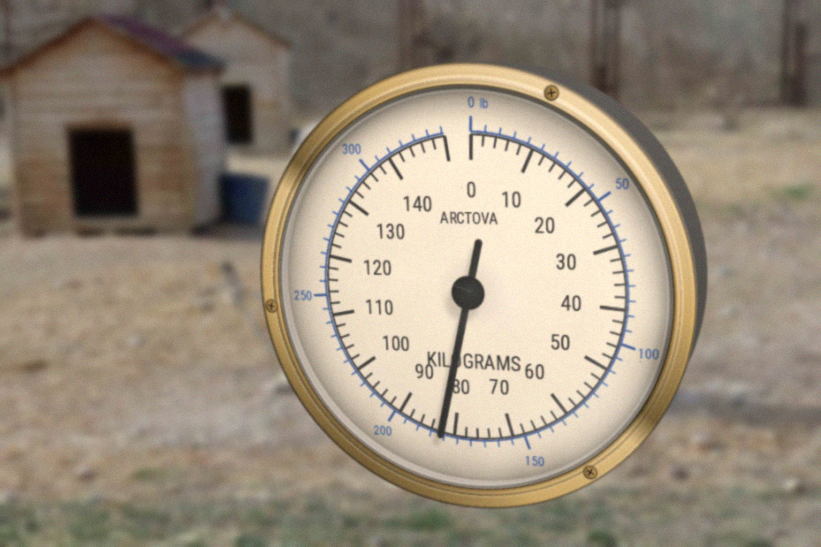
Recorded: value=82 unit=kg
